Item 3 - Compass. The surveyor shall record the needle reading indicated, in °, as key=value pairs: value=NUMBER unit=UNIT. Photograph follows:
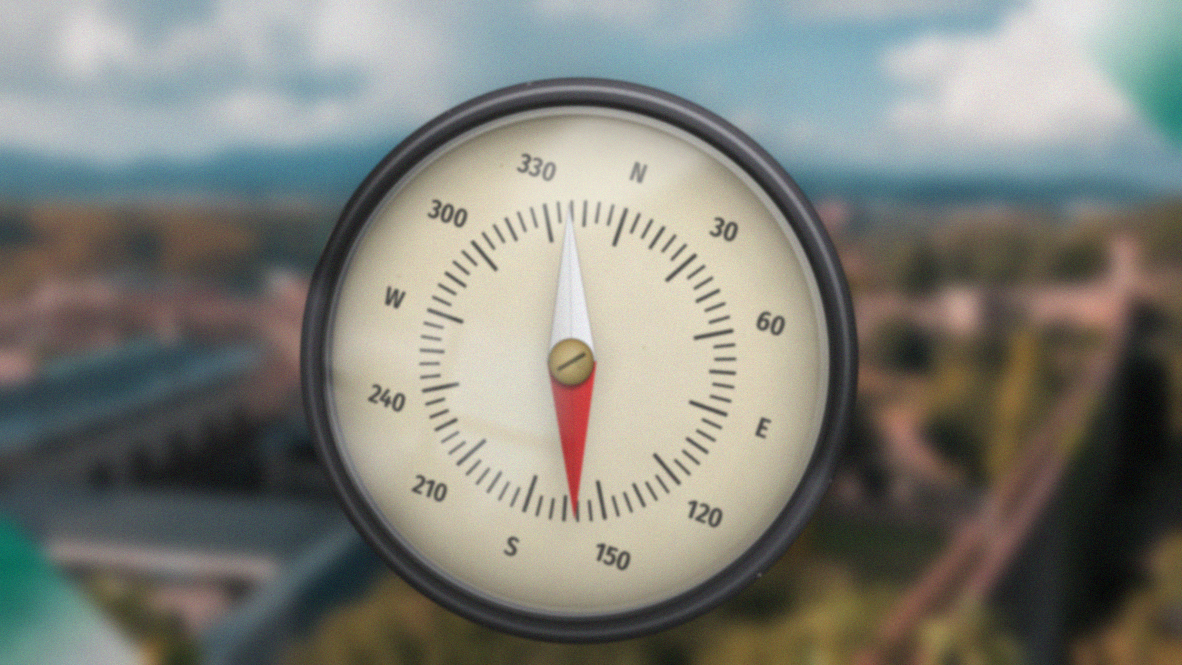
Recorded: value=160 unit=°
